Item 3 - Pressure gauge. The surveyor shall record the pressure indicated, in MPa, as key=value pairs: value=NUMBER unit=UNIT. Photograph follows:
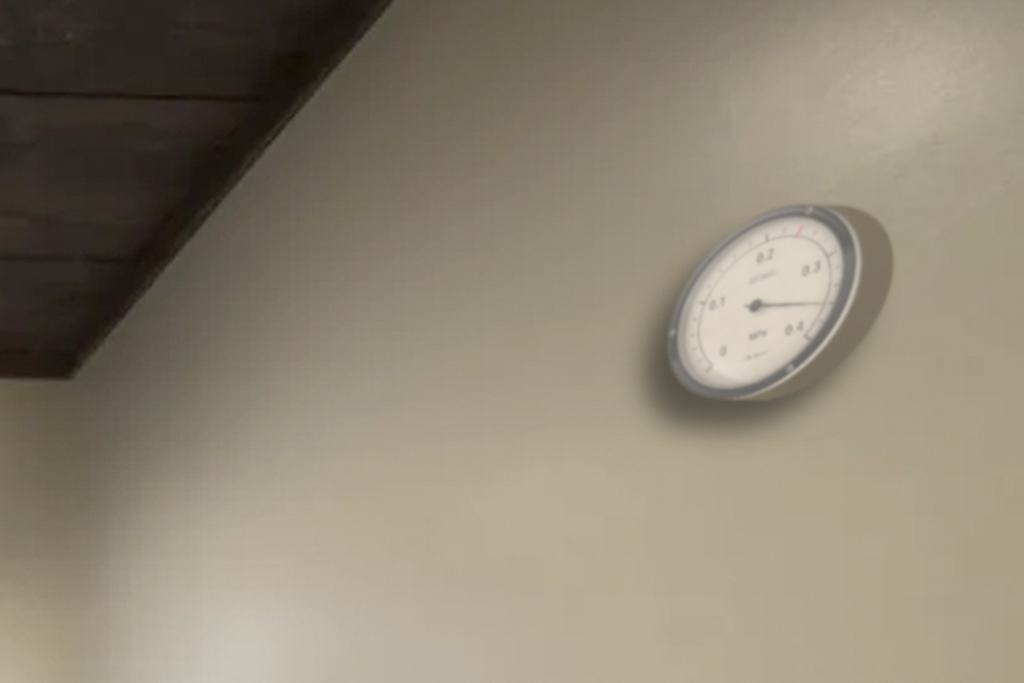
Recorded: value=0.36 unit=MPa
